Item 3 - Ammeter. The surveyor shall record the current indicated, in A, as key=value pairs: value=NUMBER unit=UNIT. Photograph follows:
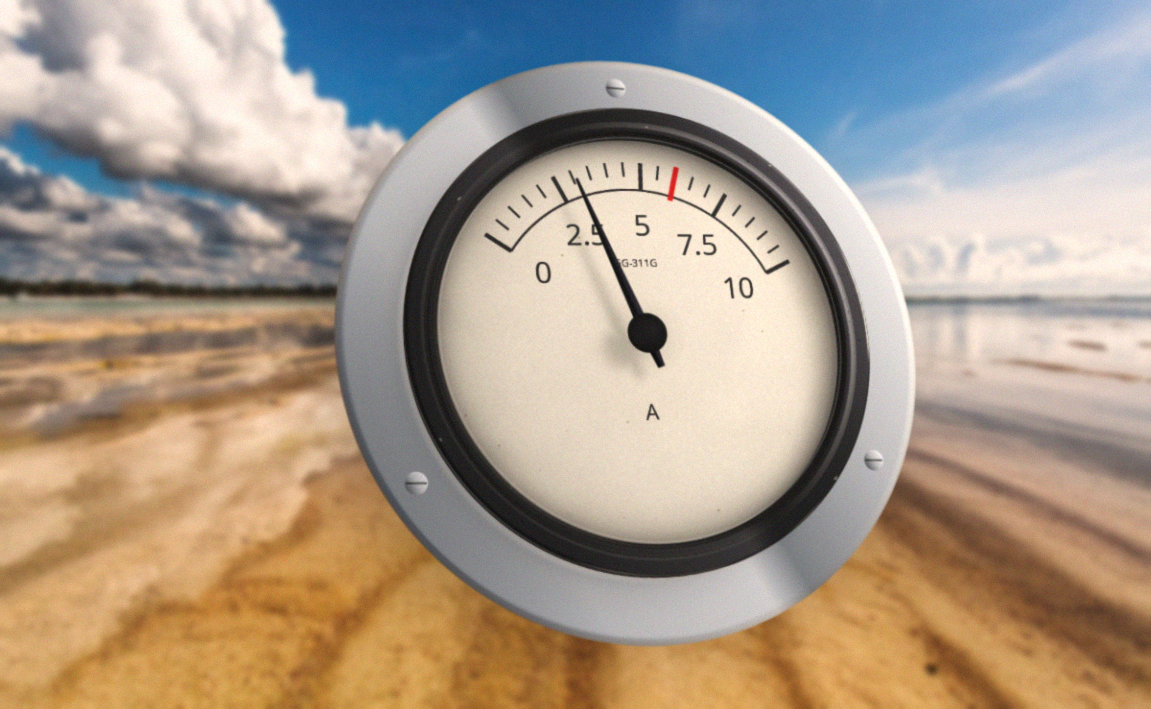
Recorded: value=3 unit=A
